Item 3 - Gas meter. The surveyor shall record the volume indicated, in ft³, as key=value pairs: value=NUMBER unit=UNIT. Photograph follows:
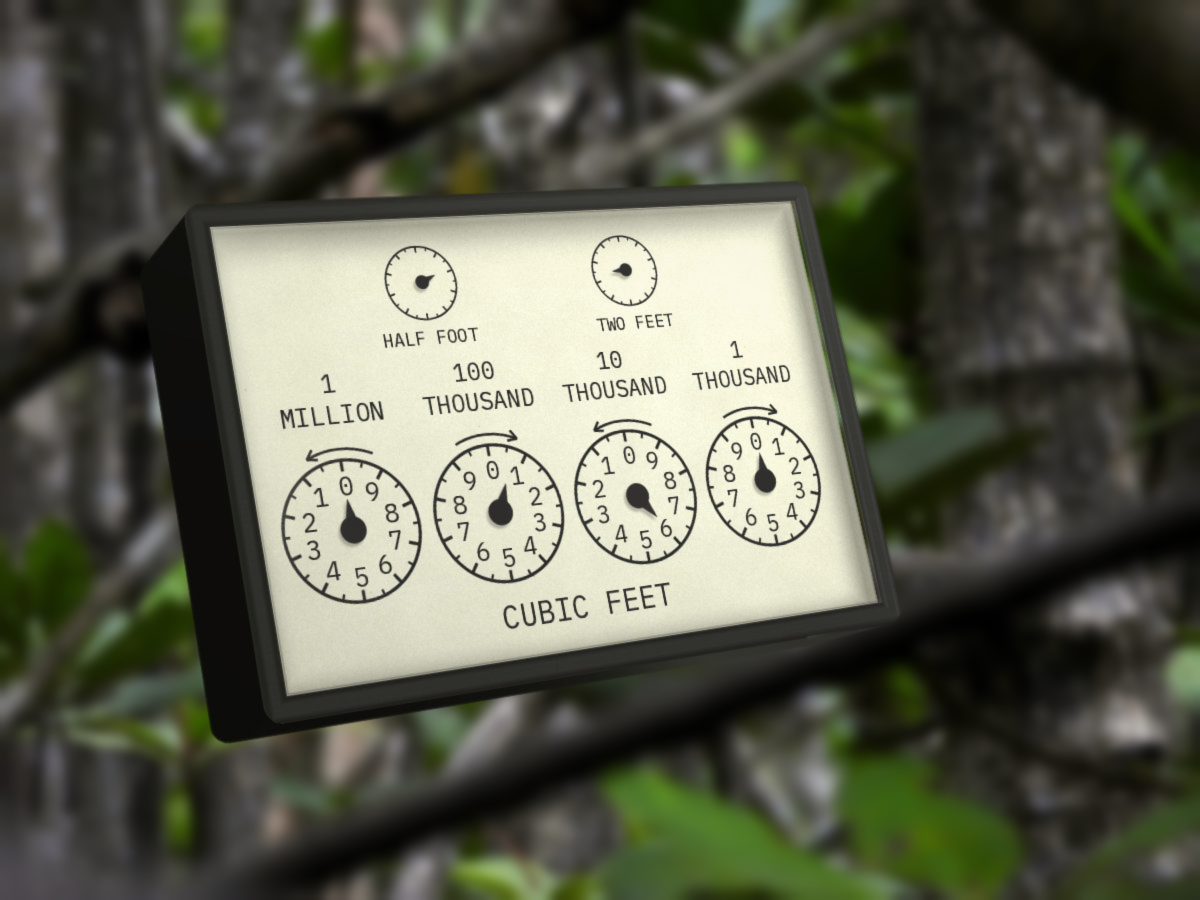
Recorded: value=6000 unit=ft³
